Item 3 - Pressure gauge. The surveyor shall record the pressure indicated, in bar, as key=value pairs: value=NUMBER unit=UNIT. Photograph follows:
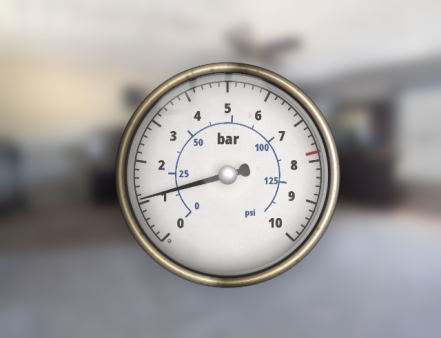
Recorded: value=1.1 unit=bar
